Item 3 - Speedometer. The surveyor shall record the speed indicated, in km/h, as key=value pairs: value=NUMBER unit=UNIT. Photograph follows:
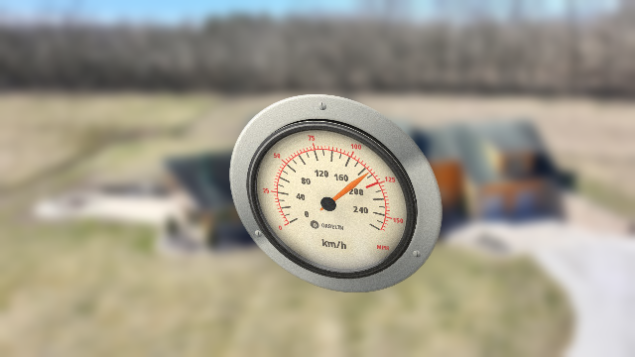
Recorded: value=185 unit=km/h
